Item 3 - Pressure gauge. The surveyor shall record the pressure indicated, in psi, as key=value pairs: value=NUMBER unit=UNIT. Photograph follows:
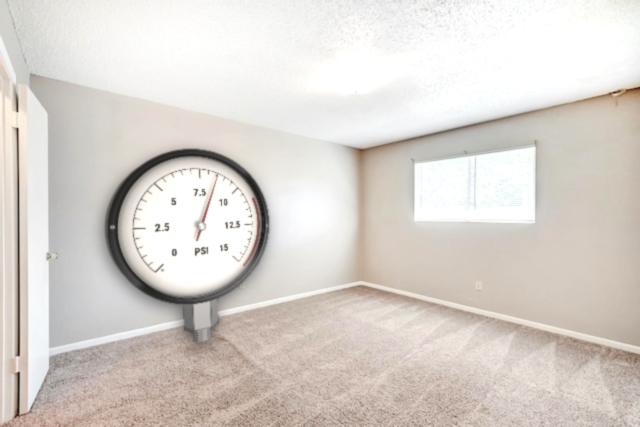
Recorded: value=8.5 unit=psi
